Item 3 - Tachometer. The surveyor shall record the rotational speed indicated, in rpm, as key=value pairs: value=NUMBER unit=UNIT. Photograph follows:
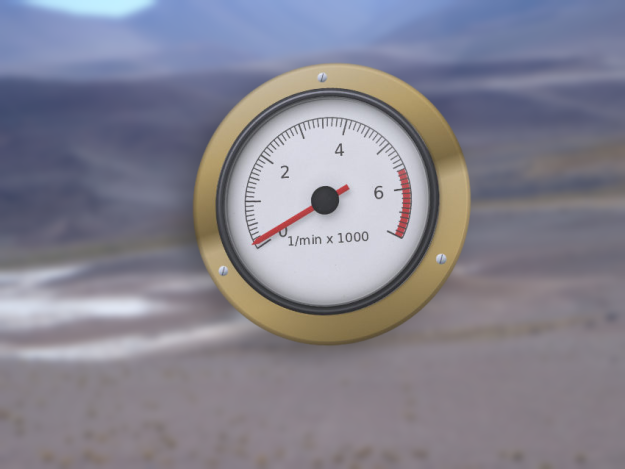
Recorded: value=100 unit=rpm
